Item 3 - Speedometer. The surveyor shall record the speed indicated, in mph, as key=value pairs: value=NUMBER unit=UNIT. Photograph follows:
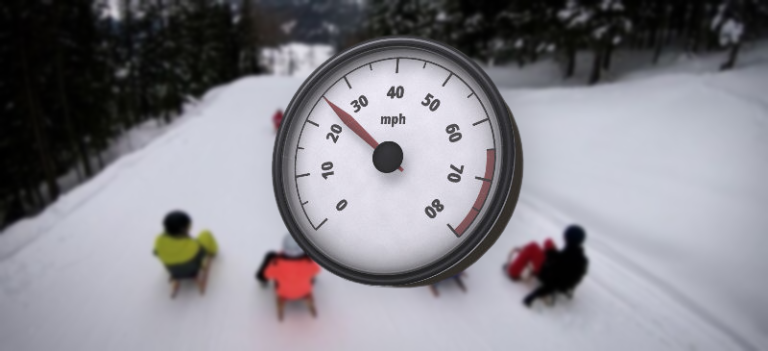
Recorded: value=25 unit=mph
